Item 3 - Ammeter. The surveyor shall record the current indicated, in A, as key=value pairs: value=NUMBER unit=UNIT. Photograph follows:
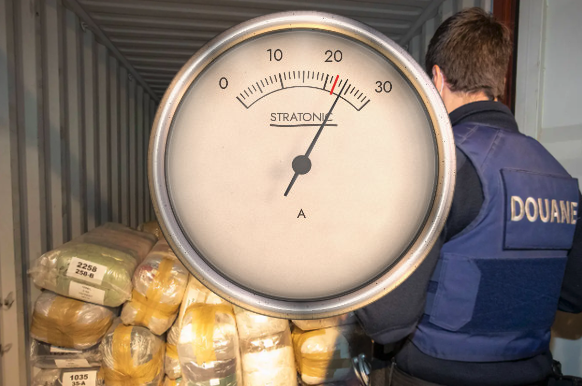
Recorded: value=24 unit=A
